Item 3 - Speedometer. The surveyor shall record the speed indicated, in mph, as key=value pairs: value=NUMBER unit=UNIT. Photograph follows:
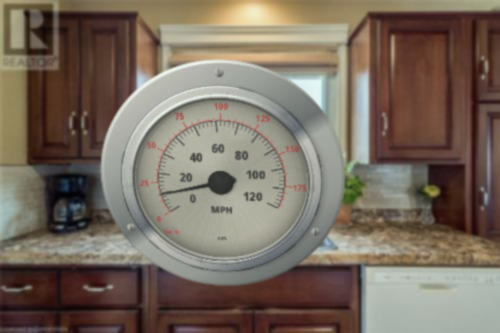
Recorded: value=10 unit=mph
